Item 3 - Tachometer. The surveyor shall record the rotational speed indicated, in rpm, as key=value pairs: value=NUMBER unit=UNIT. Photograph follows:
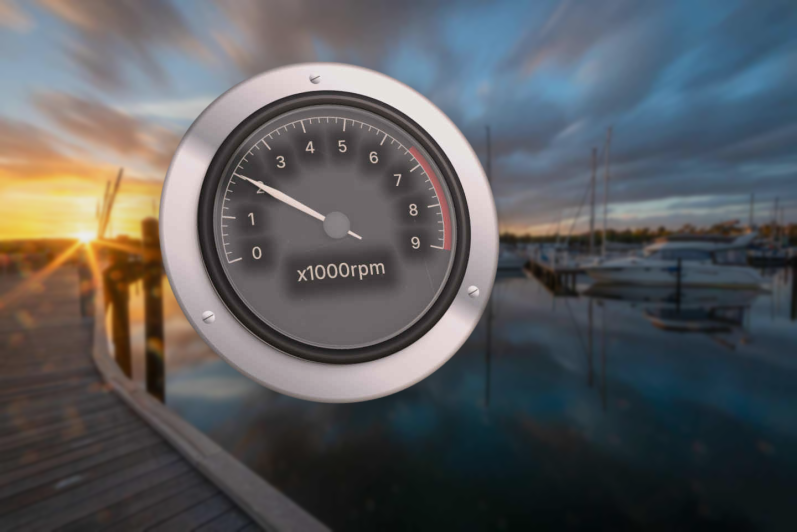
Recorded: value=2000 unit=rpm
